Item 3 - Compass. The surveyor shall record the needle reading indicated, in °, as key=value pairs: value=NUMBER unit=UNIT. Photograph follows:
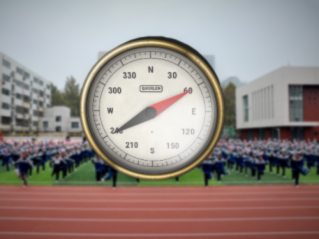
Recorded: value=60 unit=°
